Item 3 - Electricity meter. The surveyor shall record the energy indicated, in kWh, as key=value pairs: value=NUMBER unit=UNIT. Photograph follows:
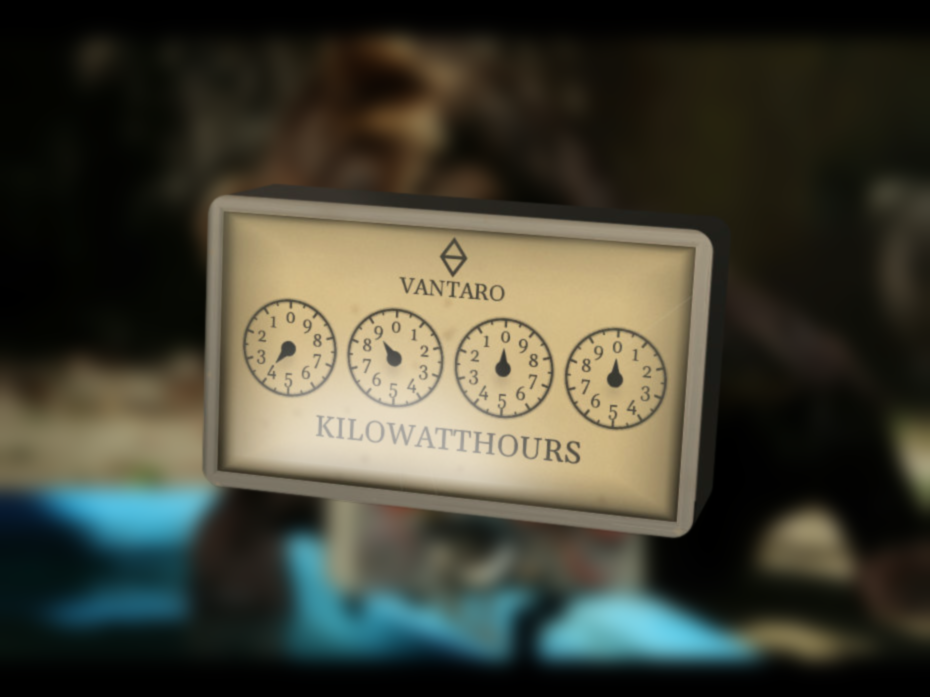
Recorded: value=3900 unit=kWh
